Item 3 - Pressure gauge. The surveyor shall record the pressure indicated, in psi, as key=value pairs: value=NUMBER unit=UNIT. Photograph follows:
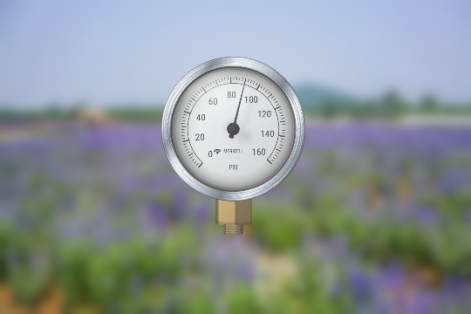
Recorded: value=90 unit=psi
